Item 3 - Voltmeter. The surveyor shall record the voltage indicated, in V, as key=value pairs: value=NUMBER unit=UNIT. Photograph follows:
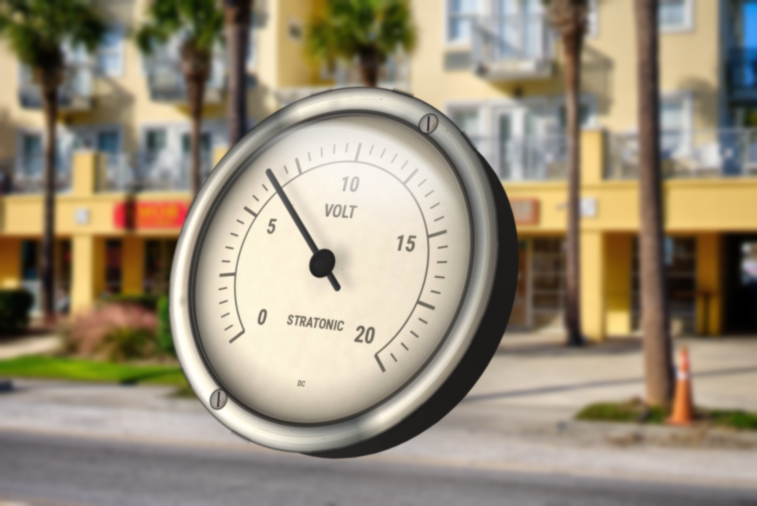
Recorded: value=6.5 unit=V
